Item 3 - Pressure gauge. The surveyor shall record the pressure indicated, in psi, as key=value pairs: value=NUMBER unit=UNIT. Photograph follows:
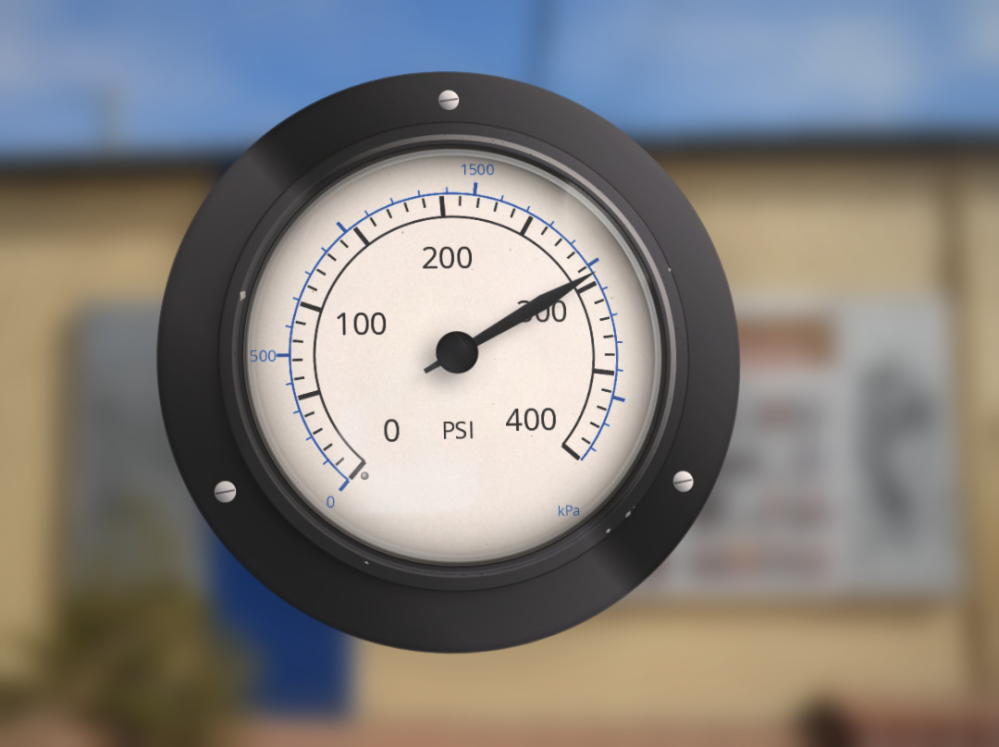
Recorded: value=295 unit=psi
